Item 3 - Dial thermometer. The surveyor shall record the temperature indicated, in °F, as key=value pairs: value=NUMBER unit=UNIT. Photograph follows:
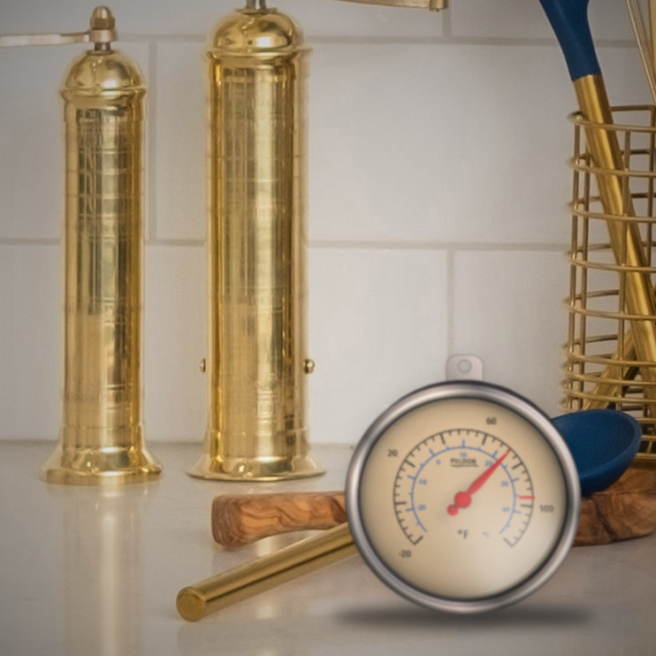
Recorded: value=72 unit=°F
